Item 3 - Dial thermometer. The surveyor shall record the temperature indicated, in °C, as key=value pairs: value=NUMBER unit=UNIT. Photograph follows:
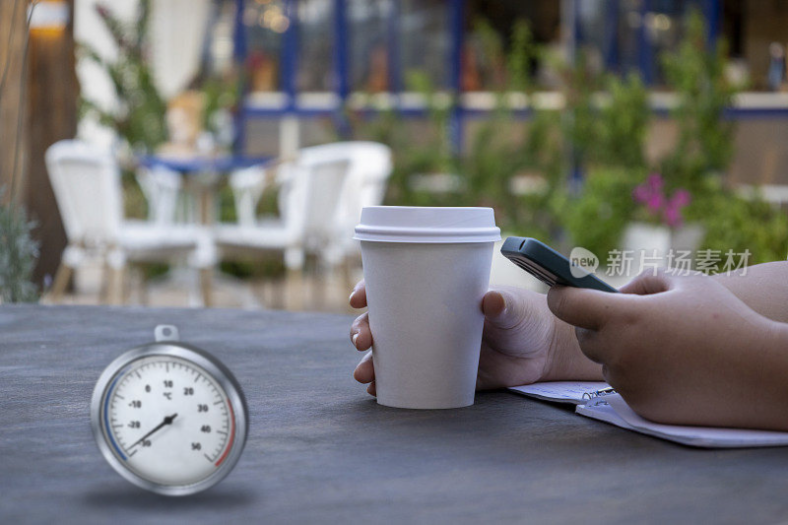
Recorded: value=-28 unit=°C
